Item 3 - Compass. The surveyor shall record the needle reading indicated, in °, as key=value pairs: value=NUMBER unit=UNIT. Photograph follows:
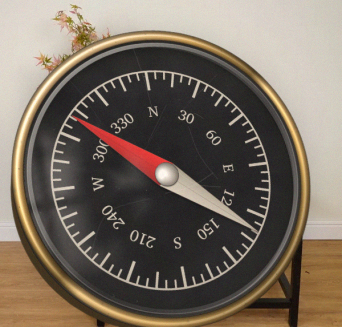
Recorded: value=310 unit=°
